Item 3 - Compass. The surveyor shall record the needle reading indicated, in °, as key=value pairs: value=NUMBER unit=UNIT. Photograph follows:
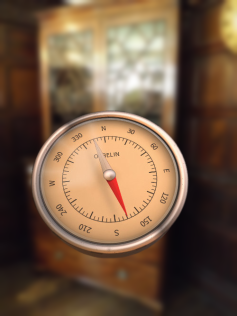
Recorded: value=165 unit=°
